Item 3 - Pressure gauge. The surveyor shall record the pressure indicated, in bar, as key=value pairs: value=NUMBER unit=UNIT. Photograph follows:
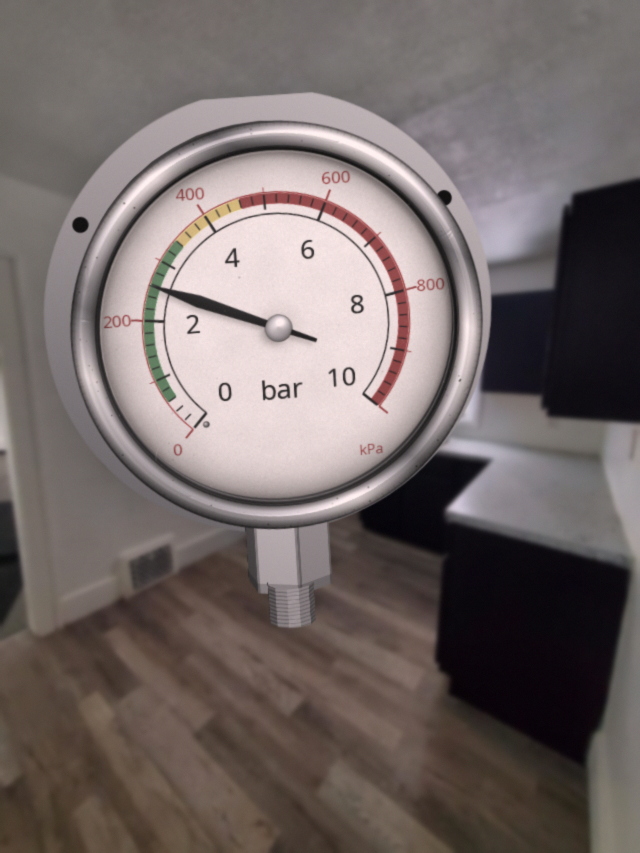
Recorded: value=2.6 unit=bar
